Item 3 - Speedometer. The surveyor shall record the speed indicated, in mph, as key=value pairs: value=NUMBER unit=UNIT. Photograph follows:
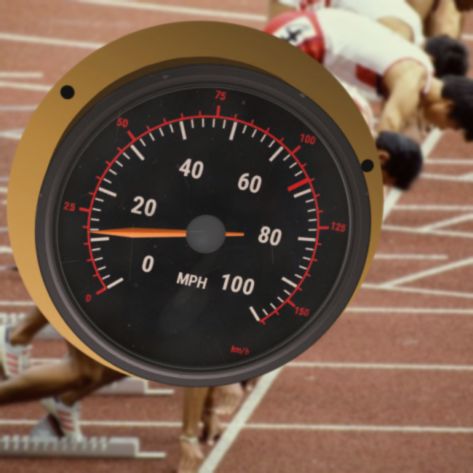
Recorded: value=12 unit=mph
